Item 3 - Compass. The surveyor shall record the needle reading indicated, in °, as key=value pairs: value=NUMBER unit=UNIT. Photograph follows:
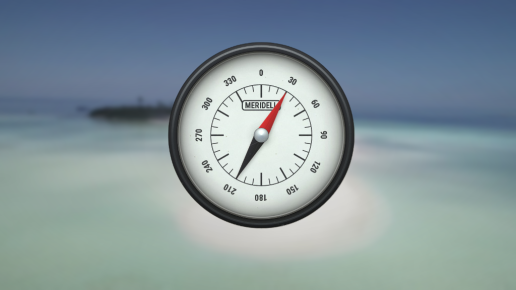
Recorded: value=30 unit=°
